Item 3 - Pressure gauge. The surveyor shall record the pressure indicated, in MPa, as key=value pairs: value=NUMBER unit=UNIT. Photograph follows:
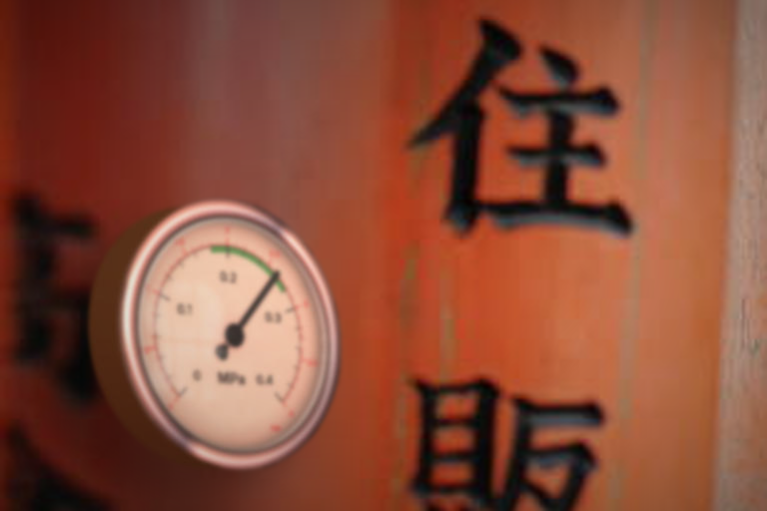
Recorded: value=0.26 unit=MPa
